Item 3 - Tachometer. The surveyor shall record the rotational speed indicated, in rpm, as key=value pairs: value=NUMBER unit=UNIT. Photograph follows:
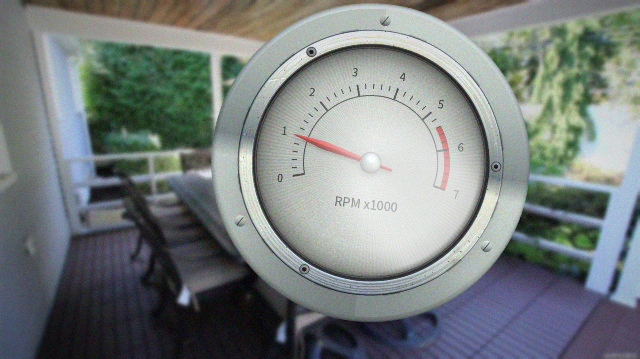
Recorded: value=1000 unit=rpm
